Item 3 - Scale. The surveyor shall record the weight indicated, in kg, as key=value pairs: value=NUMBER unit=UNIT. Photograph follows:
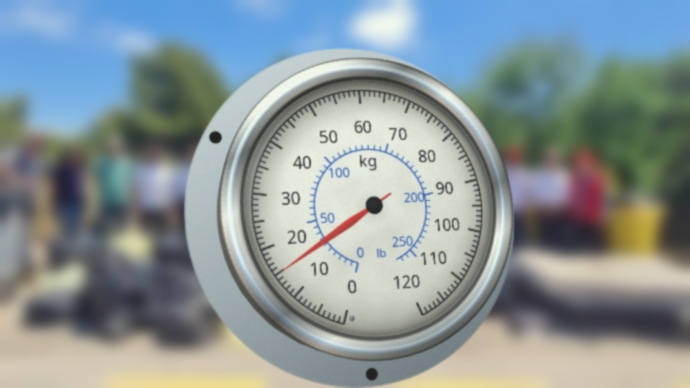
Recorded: value=15 unit=kg
